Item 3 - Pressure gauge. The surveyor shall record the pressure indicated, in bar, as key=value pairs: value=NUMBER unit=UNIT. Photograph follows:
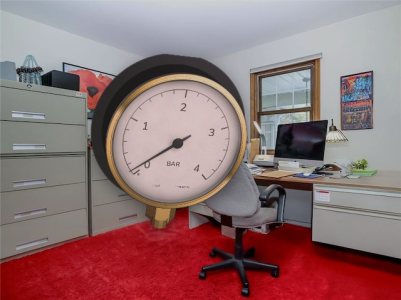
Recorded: value=0.1 unit=bar
